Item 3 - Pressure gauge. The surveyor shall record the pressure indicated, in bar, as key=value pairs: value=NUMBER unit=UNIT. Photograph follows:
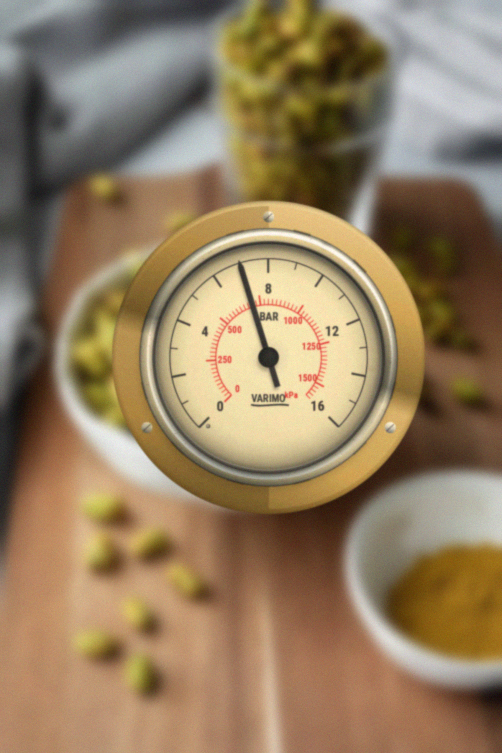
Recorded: value=7 unit=bar
